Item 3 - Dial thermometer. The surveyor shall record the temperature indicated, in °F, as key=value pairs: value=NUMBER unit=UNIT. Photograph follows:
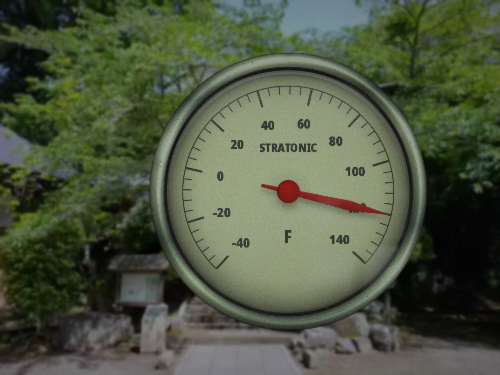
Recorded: value=120 unit=°F
